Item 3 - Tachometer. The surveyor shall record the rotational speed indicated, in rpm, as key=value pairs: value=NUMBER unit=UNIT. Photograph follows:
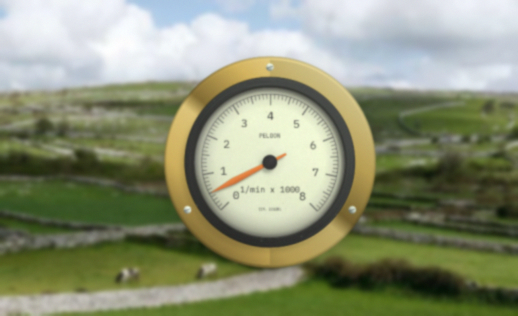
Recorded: value=500 unit=rpm
